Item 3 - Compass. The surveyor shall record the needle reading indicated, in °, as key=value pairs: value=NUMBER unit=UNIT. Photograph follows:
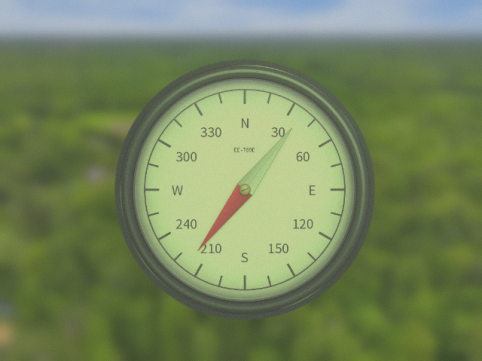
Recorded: value=217.5 unit=°
